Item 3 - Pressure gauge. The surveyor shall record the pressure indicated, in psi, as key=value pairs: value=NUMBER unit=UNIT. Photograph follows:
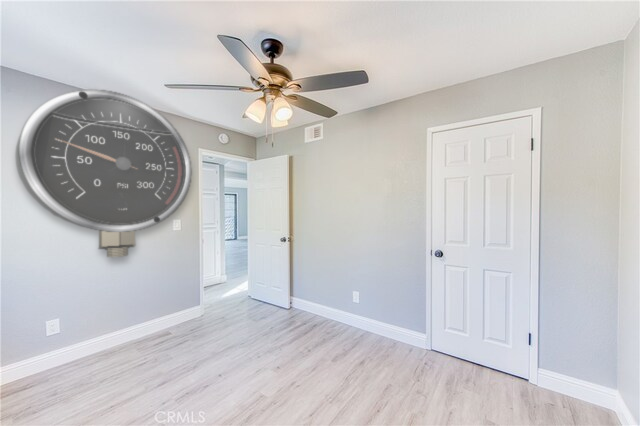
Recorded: value=70 unit=psi
